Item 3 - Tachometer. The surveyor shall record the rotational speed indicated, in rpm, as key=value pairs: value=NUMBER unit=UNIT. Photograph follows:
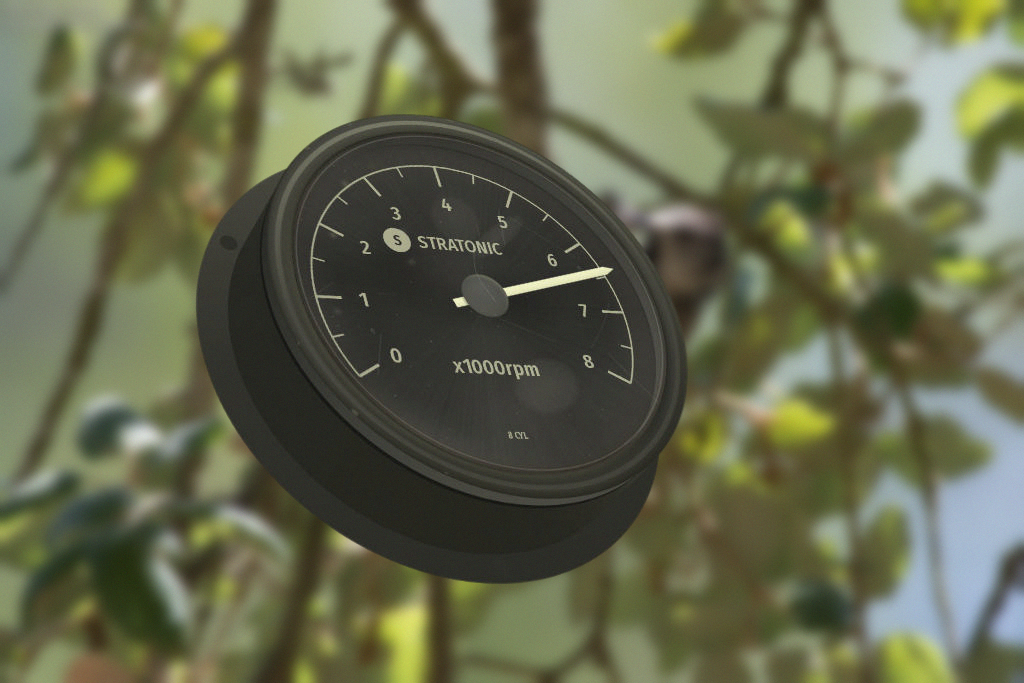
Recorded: value=6500 unit=rpm
